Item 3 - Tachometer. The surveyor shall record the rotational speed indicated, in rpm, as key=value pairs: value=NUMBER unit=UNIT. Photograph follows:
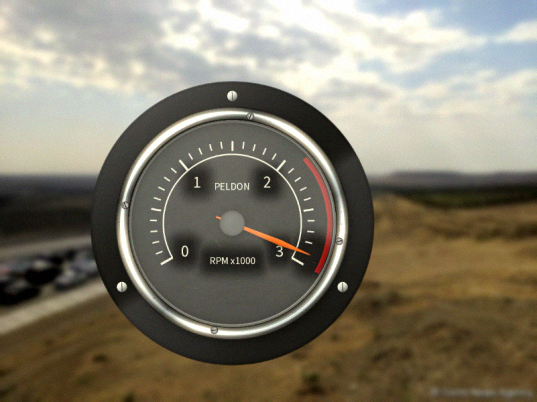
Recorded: value=2900 unit=rpm
